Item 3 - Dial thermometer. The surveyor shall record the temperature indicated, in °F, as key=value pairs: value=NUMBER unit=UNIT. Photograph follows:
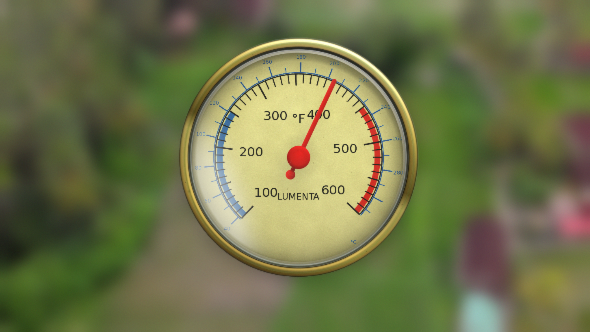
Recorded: value=400 unit=°F
